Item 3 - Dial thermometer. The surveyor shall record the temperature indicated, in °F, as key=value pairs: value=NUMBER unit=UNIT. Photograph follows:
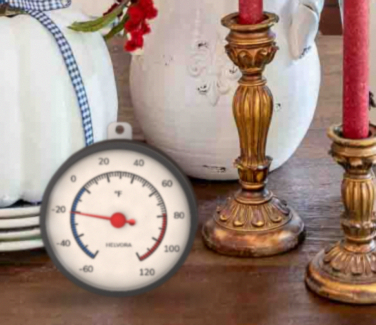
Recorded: value=-20 unit=°F
